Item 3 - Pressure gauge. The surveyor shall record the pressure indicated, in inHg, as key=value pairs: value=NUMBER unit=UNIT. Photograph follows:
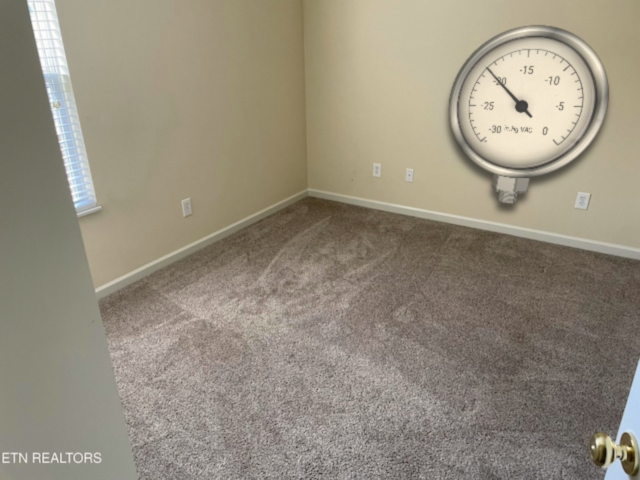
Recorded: value=-20 unit=inHg
